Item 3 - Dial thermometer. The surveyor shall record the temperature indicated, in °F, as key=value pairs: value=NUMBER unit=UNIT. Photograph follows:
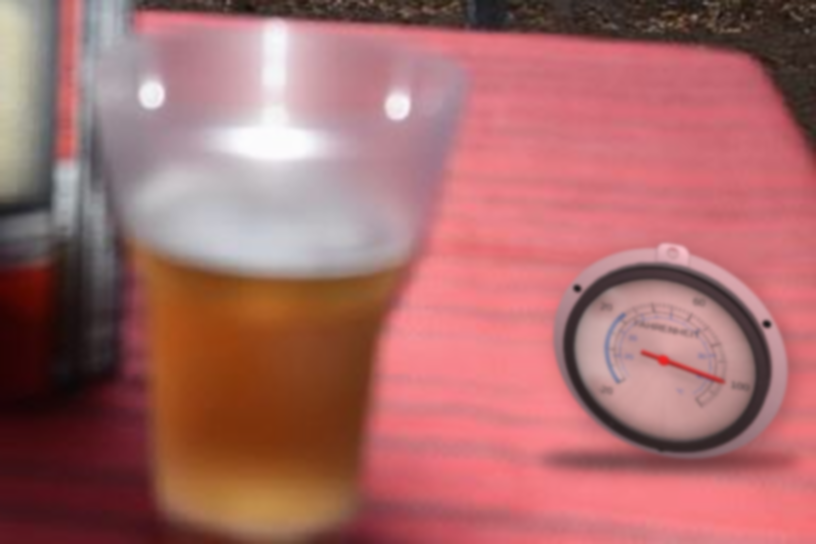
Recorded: value=100 unit=°F
